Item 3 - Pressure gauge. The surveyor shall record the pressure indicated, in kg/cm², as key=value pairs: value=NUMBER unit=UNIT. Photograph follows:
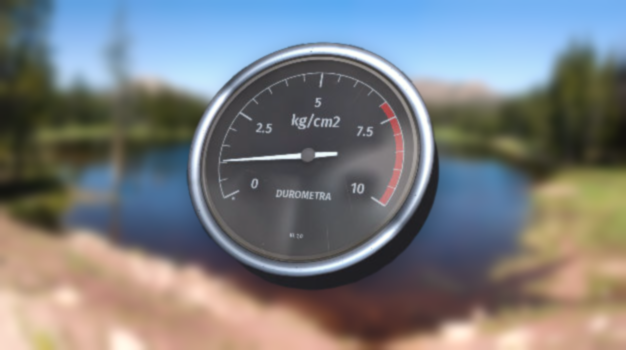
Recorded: value=1 unit=kg/cm²
